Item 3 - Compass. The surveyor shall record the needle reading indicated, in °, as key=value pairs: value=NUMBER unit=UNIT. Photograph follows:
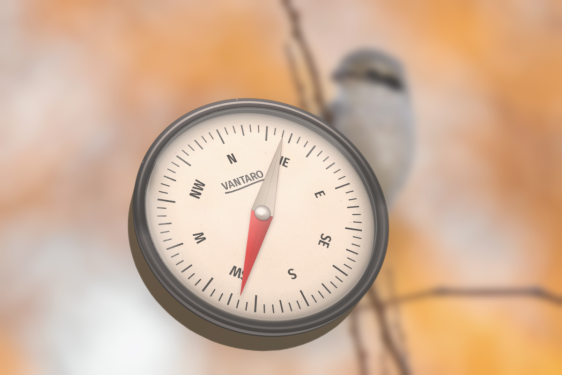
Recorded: value=220 unit=°
